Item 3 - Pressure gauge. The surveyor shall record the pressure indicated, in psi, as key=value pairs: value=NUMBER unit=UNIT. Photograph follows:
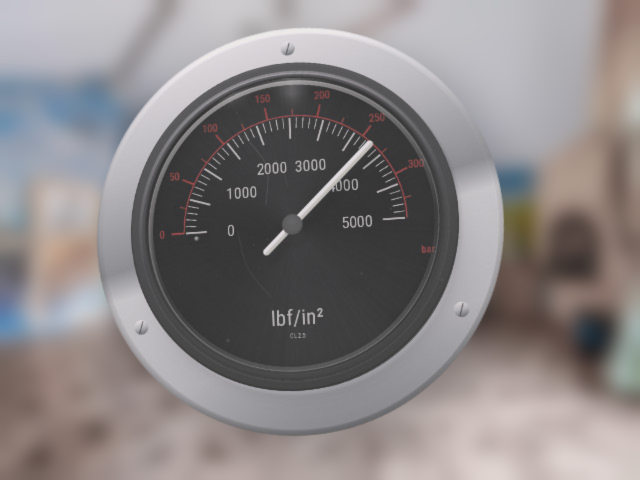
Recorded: value=3800 unit=psi
